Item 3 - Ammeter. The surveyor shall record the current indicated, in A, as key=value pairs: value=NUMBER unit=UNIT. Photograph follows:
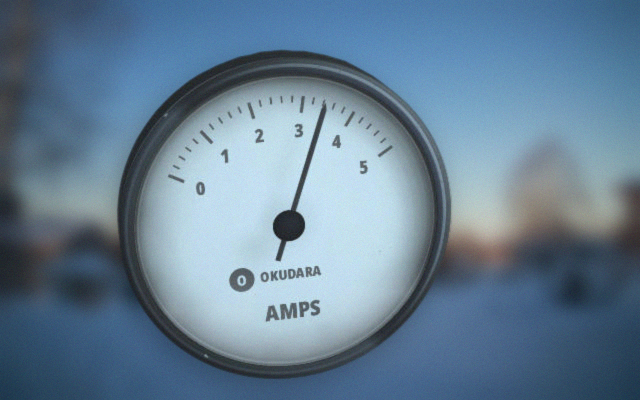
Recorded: value=3.4 unit=A
